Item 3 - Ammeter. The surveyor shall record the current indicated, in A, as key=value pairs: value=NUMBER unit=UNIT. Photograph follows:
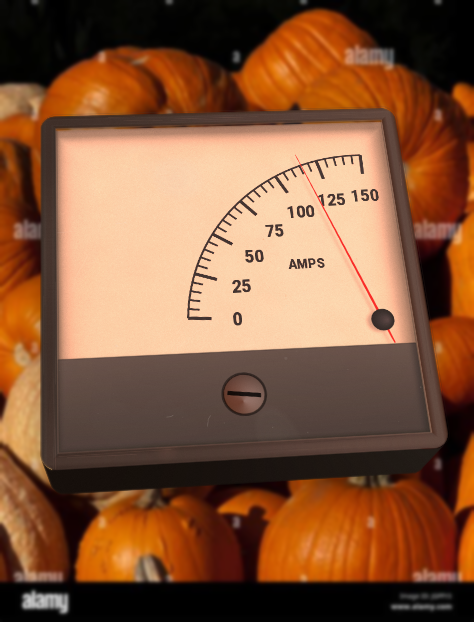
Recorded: value=115 unit=A
